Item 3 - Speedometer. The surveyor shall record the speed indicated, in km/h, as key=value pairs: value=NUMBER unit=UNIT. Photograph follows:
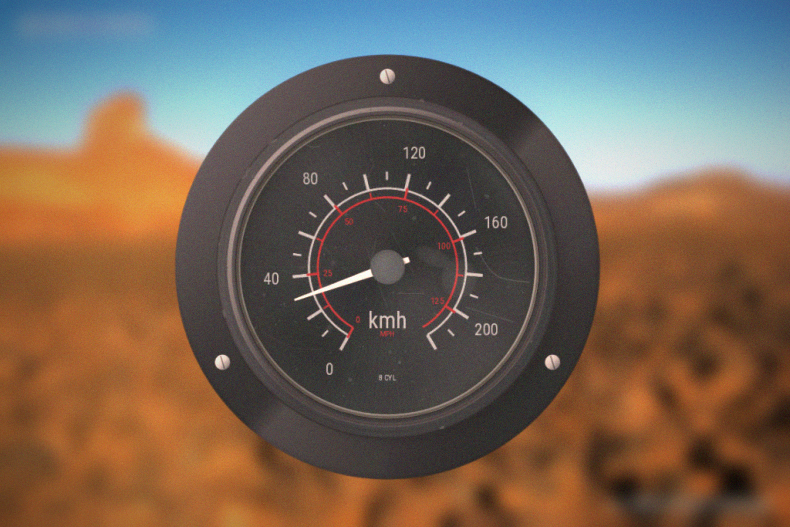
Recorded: value=30 unit=km/h
